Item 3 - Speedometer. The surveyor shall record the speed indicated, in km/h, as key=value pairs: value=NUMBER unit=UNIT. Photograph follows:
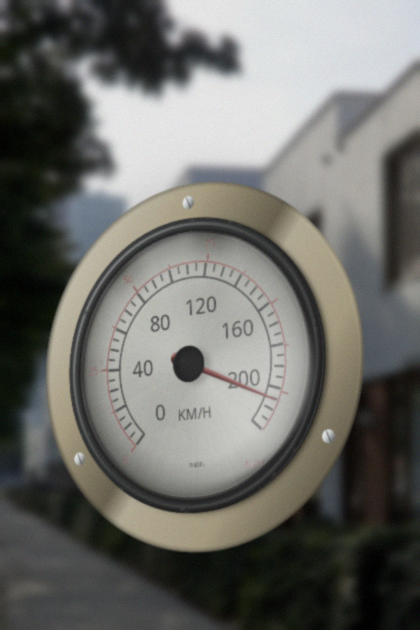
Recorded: value=205 unit=km/h
